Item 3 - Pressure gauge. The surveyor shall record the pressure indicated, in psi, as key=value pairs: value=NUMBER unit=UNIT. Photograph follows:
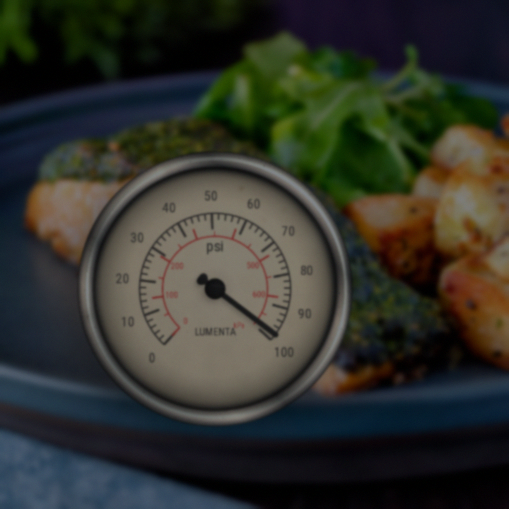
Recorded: value=98 unit=psi
